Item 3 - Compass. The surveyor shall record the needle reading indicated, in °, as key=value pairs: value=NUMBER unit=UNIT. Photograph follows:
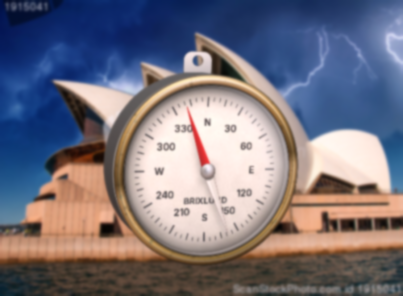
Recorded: value=340 unit=°
